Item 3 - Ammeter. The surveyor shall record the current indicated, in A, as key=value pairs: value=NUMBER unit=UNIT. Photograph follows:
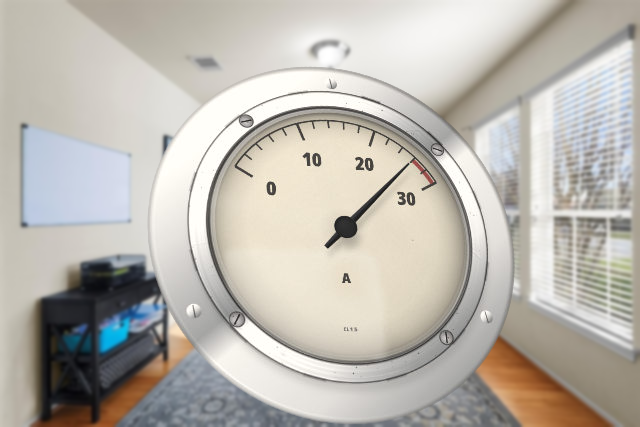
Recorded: value=26 unit=A
